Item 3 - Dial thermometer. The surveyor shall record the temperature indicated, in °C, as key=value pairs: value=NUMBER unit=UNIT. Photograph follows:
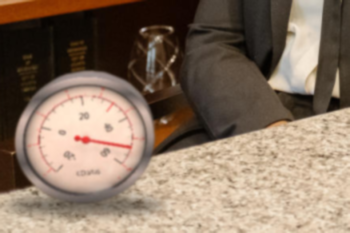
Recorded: value=52 unit=°C
